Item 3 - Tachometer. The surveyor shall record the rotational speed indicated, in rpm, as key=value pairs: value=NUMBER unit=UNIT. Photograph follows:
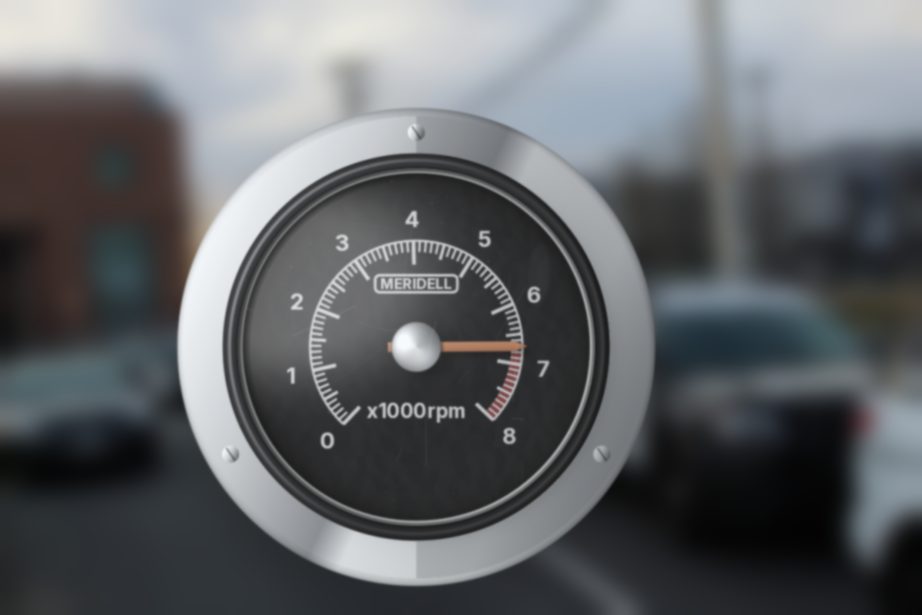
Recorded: value=6700 unit=rpm
